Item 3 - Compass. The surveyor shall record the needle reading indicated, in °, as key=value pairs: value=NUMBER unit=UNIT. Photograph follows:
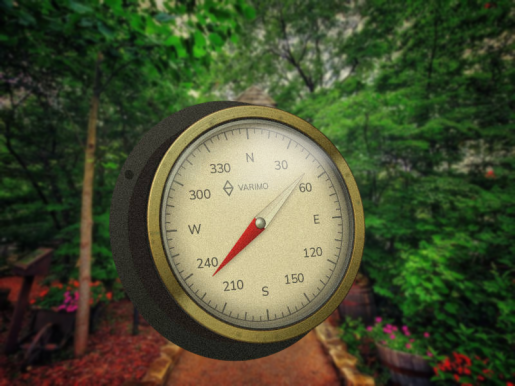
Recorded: value=230 unit=°
